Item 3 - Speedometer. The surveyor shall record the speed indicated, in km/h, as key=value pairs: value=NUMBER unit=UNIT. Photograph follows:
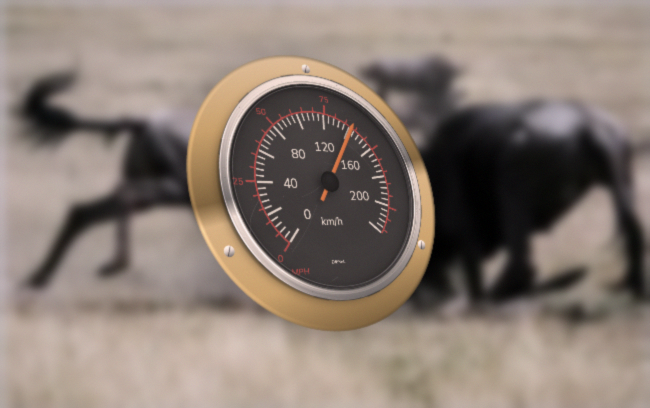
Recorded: value=140 unit=km/h
